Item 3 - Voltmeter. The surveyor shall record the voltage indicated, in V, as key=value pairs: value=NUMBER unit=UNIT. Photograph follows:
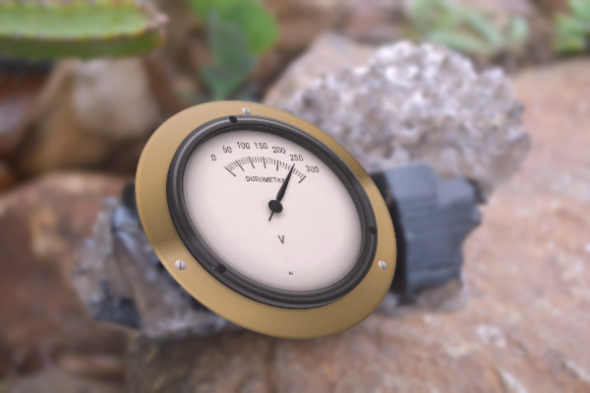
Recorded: value=250 unit=V
